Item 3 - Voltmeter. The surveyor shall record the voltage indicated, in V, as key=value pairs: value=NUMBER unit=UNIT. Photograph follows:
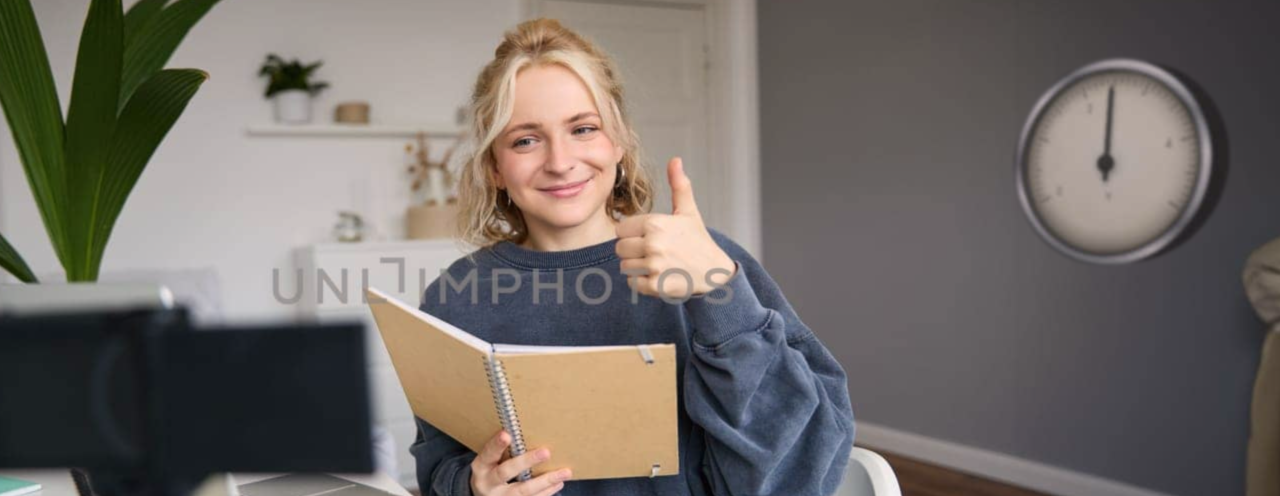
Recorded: value=2.5 unit=V
